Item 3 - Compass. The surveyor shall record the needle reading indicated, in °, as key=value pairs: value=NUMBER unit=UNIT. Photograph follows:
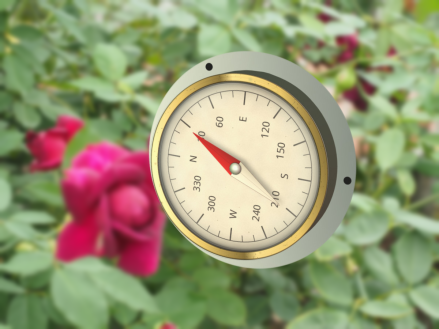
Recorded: value=30 unit=°
